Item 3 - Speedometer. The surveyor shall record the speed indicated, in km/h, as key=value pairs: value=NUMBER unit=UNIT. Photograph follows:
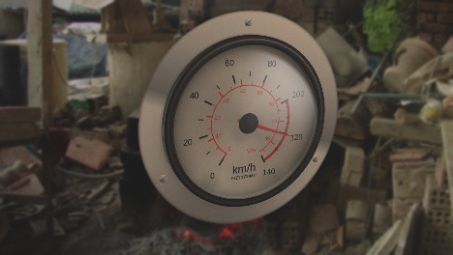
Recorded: value=120 unit=km/h
